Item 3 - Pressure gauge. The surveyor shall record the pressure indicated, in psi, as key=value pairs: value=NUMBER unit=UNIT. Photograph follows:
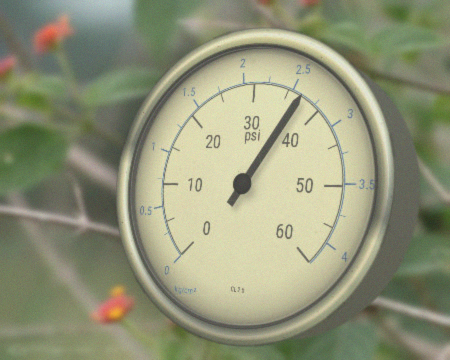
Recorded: value=37.5 unit=psi
